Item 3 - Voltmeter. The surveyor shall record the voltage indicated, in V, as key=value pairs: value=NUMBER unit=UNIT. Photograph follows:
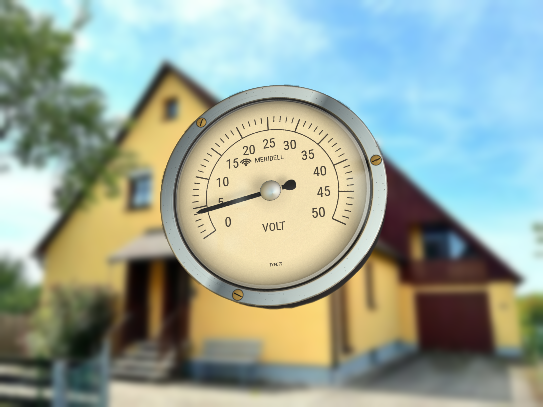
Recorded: value=4 unit=V
